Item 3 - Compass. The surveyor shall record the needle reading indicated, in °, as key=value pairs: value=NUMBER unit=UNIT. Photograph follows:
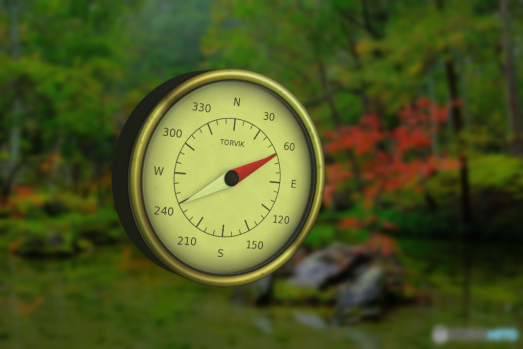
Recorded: value=60 unit=°
